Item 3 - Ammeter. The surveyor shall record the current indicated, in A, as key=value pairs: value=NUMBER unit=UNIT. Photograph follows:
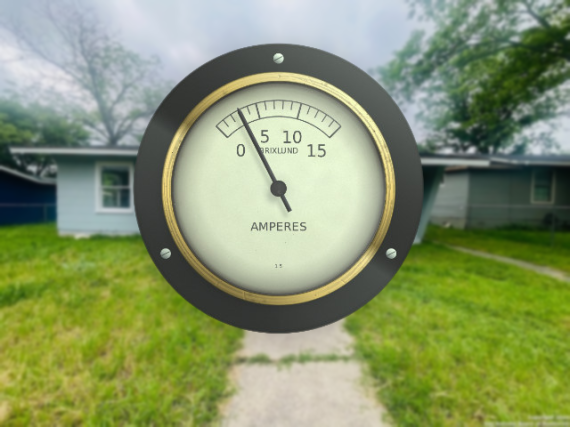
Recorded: value=3 unit=A
